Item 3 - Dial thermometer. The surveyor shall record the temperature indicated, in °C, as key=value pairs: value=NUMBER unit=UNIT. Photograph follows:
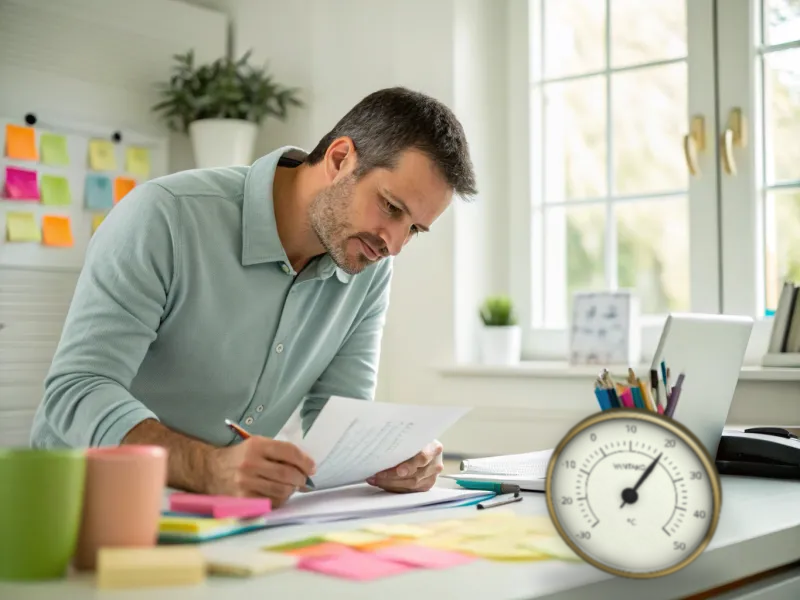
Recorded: value=20 unit=°C
